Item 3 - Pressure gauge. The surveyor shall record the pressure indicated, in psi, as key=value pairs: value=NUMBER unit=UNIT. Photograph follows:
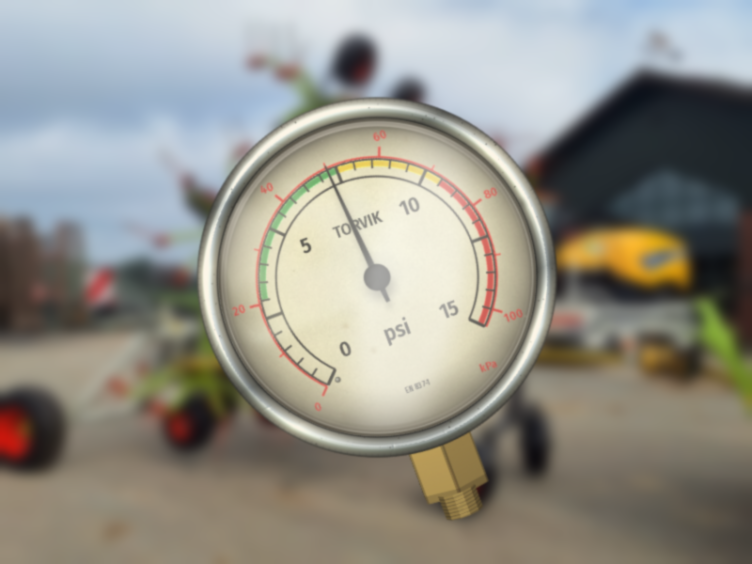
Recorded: value=7.25 unit=psi
